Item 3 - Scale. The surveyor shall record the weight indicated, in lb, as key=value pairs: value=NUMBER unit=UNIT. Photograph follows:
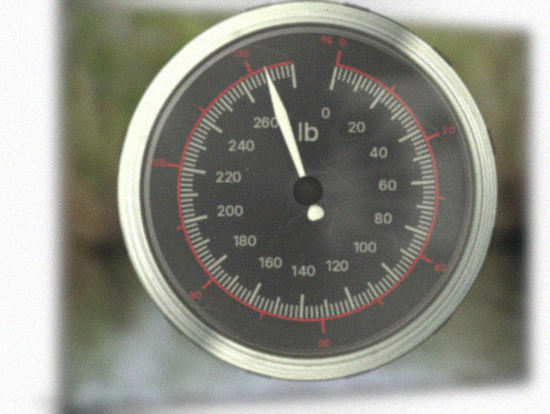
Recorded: value=270 unit=lb
